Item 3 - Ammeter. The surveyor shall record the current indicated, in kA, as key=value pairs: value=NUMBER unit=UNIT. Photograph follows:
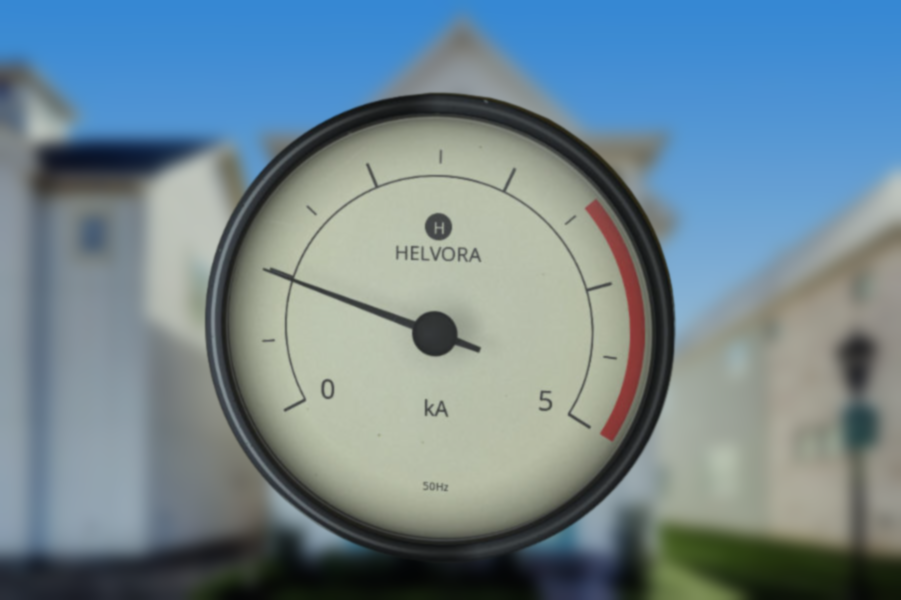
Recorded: value=1 unit=kA
